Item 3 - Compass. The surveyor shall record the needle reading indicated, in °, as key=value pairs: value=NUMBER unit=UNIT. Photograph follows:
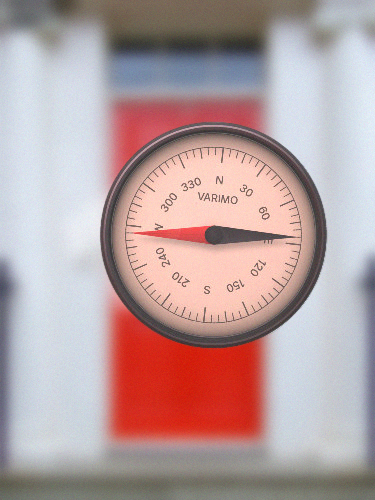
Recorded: value=265 unit=°
